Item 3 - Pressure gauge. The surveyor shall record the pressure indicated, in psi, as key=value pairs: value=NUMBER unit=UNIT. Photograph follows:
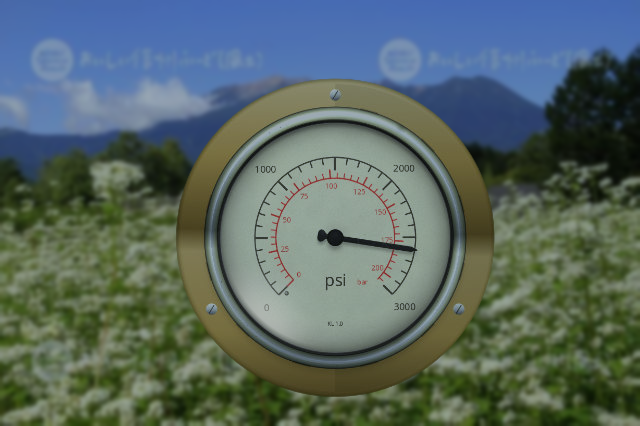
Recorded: value=2600 unit=psi
